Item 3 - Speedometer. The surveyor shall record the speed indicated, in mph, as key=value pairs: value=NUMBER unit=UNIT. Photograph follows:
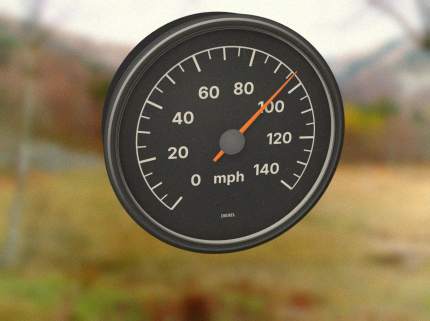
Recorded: value=95 unit=mph
